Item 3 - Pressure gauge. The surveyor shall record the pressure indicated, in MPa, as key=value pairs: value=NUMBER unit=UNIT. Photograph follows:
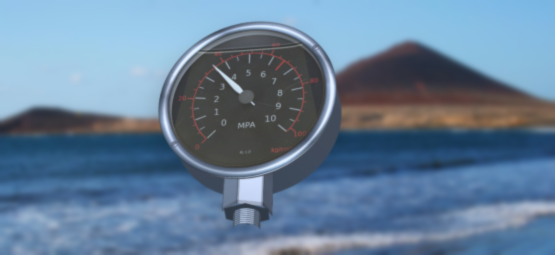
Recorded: value=3.5 unit=MPa
